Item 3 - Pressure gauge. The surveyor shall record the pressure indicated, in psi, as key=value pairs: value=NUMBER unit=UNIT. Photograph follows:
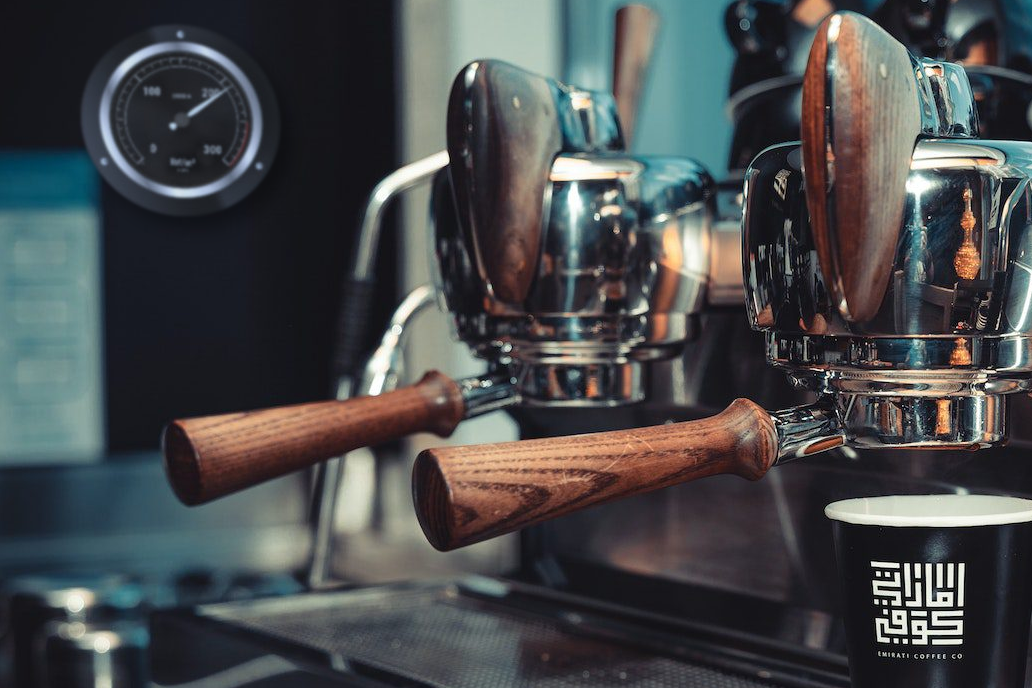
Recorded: value=210 unit=psi
